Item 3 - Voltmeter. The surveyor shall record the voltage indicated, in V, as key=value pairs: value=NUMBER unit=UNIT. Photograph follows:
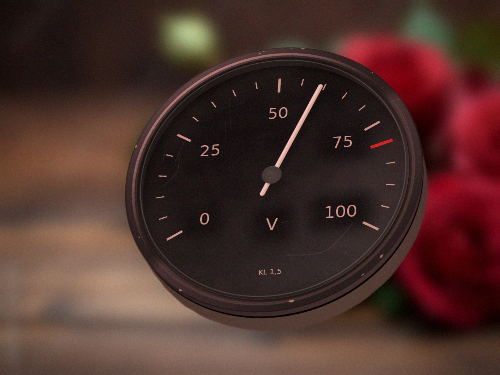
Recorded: value=60 unit=V
